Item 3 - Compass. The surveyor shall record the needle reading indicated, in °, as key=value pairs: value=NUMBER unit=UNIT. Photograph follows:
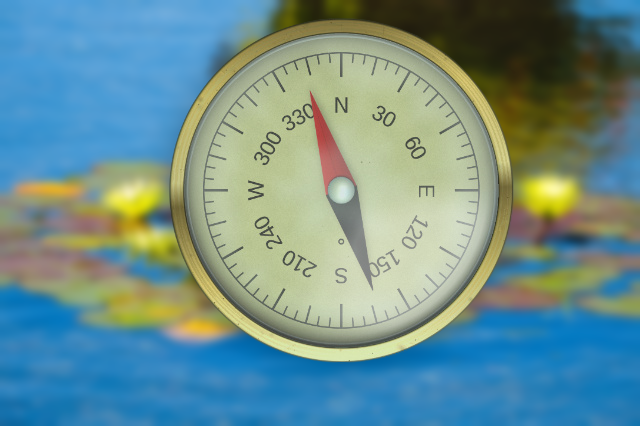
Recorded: value=342.5 unit=°
